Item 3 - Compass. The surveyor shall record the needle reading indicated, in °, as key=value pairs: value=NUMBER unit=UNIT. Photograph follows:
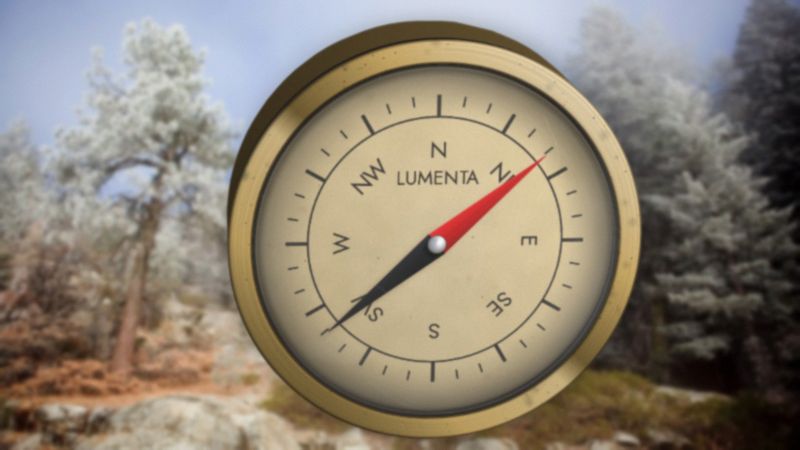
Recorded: value=50 unit=°
